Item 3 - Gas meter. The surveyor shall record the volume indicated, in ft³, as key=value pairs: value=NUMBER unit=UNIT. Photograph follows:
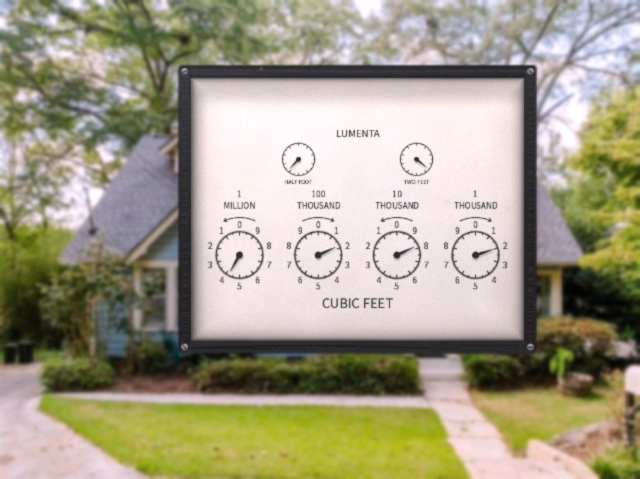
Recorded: value=418200 unit=ft³
